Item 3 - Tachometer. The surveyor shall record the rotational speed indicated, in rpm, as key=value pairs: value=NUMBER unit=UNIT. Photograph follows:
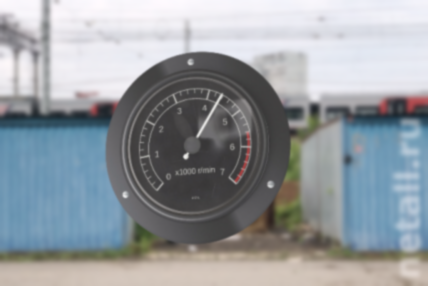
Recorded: value=4400 unit=rpm
